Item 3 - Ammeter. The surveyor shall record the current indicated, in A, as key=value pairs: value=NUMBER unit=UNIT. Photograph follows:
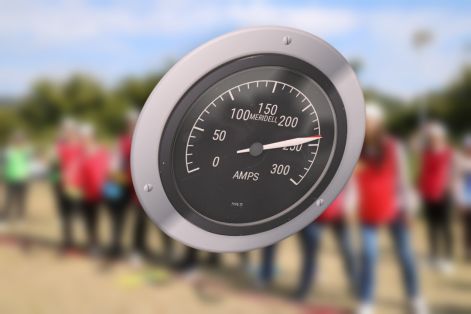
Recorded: value=240 unit=A
